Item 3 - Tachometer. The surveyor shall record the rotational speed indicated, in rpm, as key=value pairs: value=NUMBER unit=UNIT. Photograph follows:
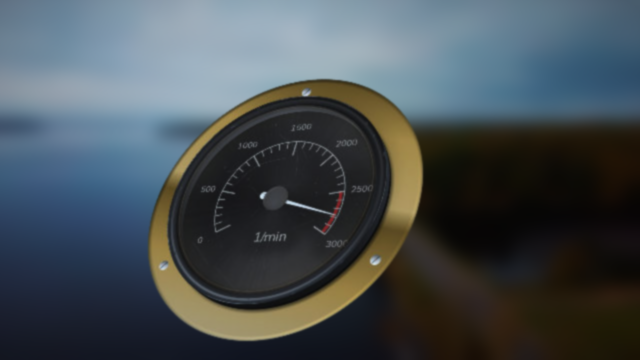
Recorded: value=2800 unit=rpm
